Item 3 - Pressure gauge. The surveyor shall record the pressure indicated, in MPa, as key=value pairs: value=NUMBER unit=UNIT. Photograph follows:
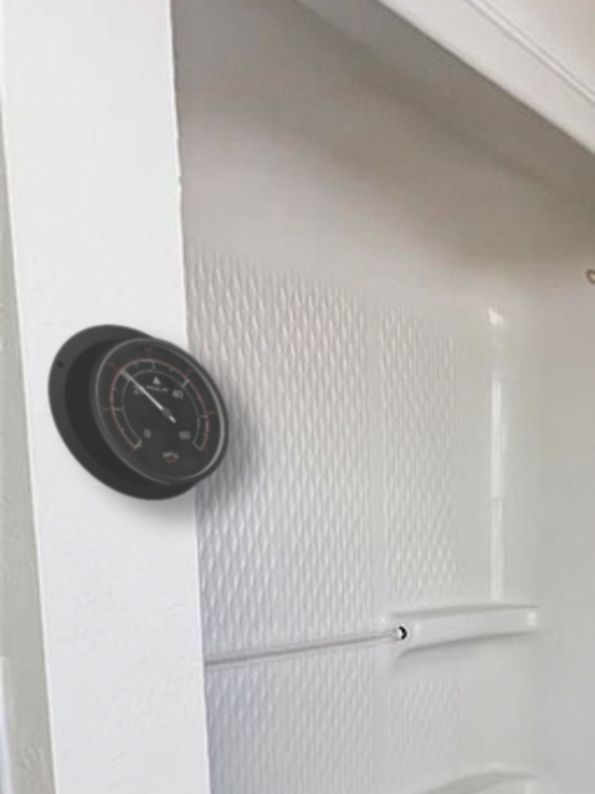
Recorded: value=20 unit=MPa
